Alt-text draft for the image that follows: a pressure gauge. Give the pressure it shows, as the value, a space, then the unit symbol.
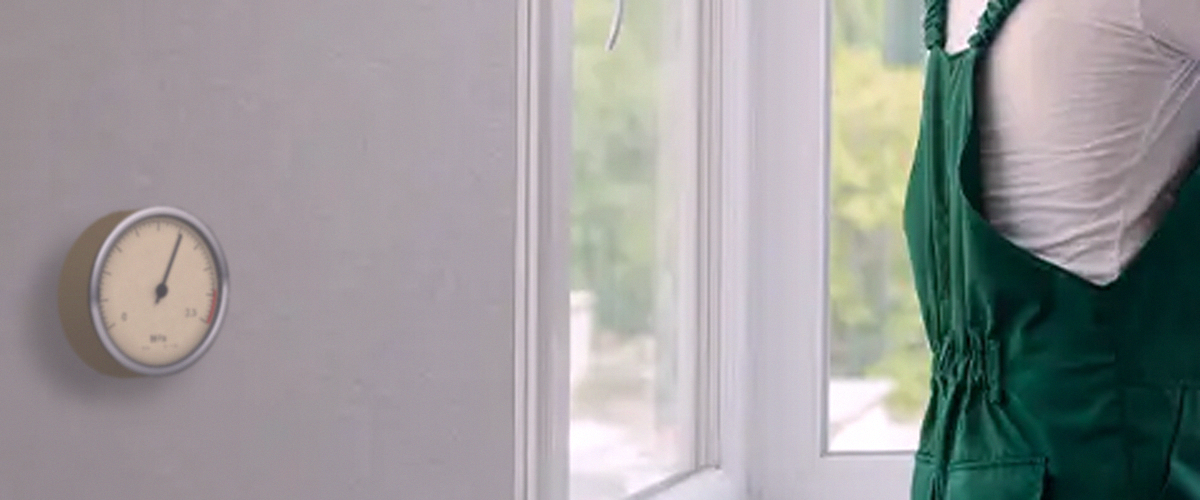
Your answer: 1.5 MPa
